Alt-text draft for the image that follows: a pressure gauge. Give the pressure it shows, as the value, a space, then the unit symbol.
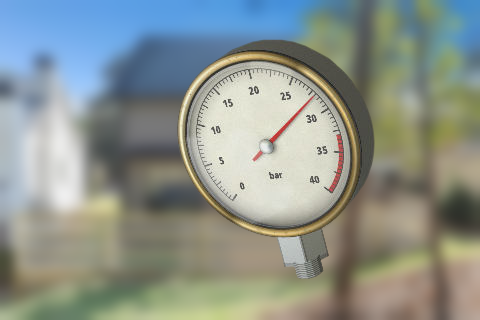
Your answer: 28 bar
